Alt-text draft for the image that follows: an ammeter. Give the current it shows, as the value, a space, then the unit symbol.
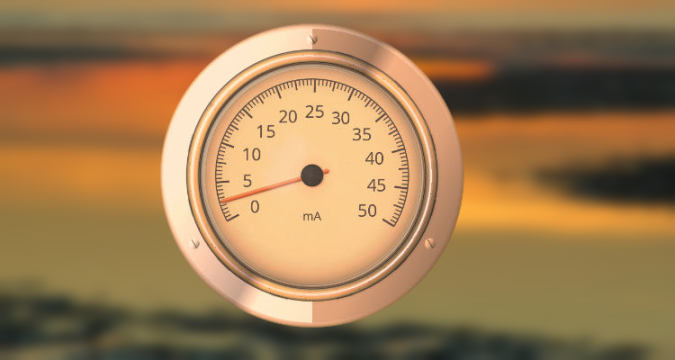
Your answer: 2.5 mA
